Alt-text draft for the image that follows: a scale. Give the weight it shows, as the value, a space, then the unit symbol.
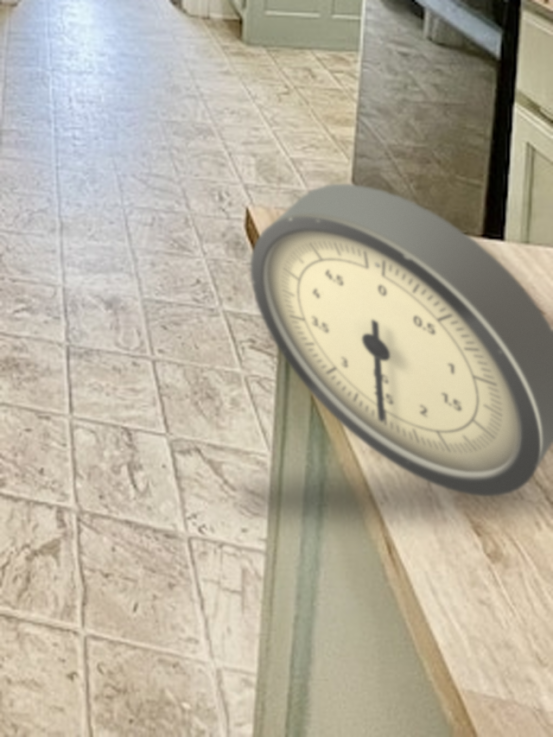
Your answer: 2.5 kg
